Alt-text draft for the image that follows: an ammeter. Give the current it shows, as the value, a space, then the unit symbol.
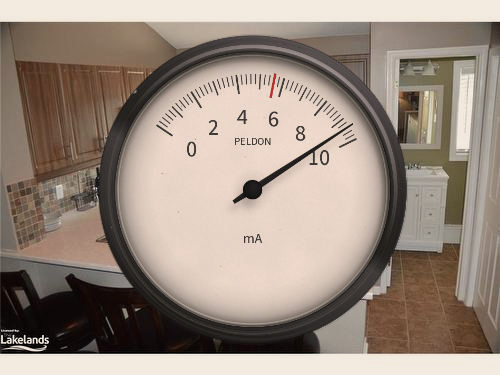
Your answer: 9.4 mA
